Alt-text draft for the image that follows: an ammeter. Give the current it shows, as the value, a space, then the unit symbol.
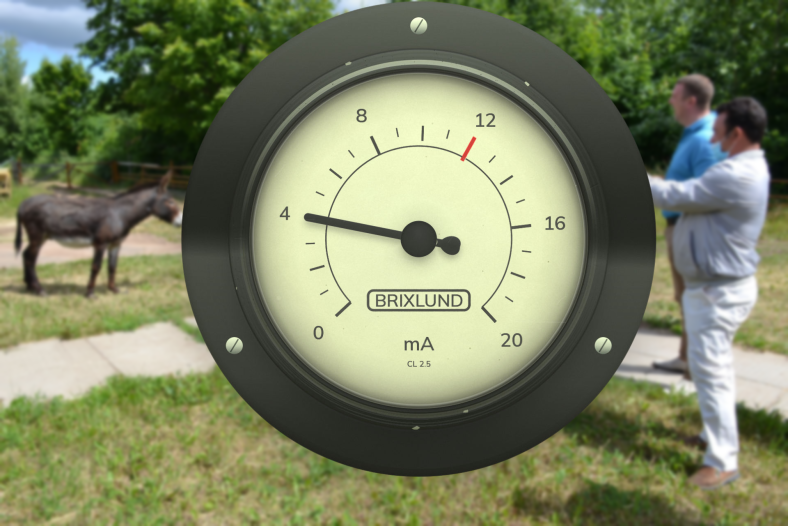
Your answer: 4 mA
